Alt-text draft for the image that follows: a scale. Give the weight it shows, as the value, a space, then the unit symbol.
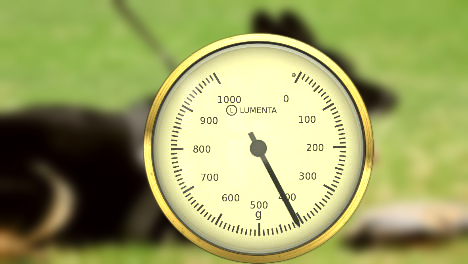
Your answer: 410 g
